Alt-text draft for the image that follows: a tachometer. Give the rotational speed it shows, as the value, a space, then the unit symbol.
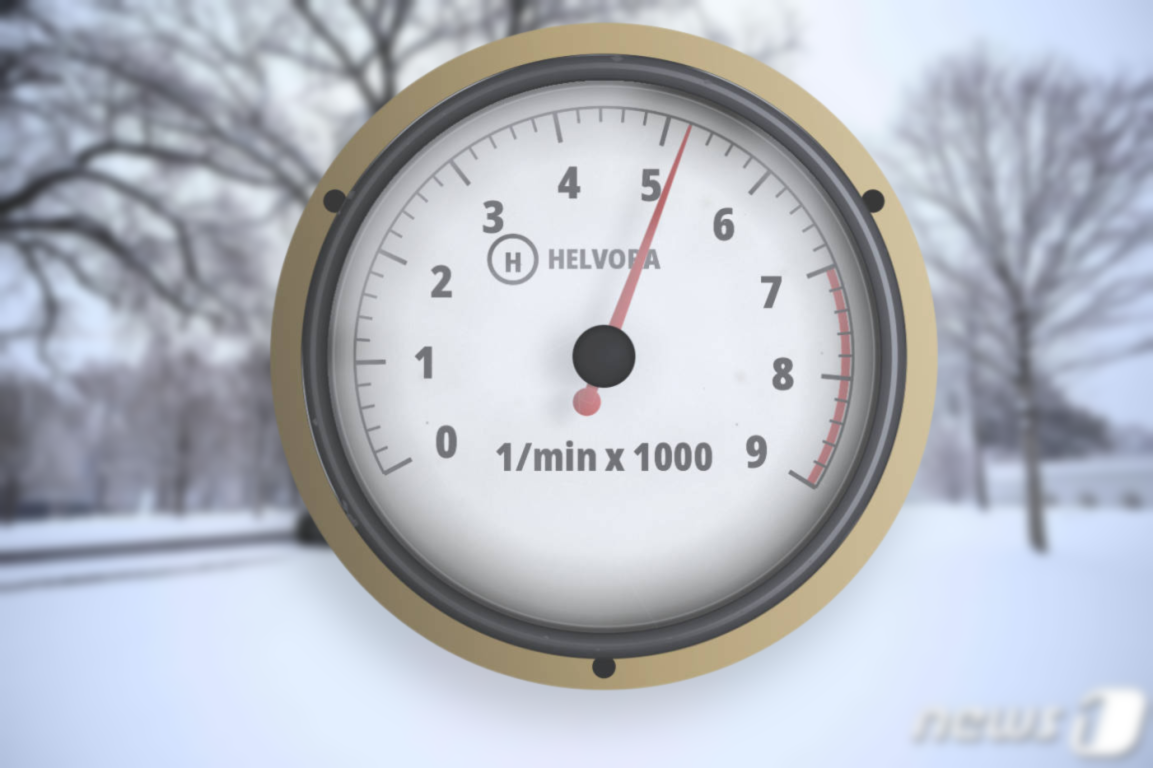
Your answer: 5200 rpm
